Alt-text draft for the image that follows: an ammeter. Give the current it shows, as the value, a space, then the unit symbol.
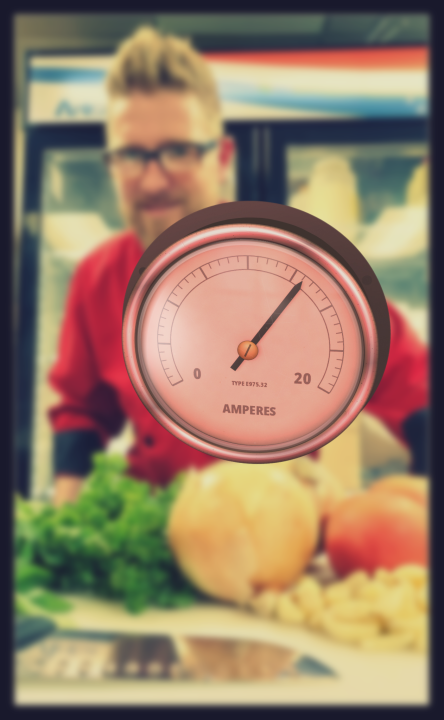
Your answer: 13 A
